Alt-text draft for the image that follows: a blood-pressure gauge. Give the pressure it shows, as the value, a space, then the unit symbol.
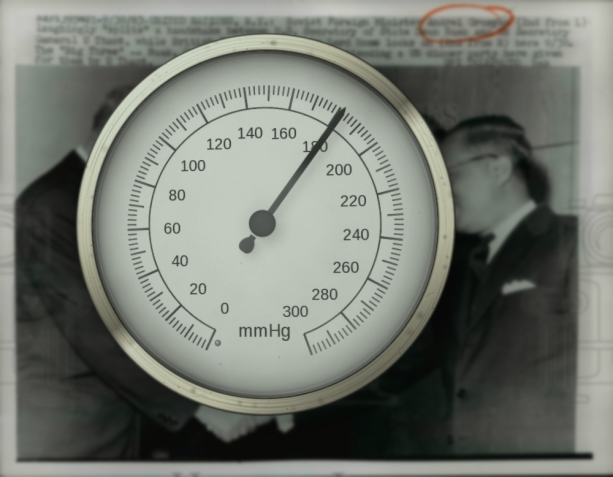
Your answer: 182 mmHg
